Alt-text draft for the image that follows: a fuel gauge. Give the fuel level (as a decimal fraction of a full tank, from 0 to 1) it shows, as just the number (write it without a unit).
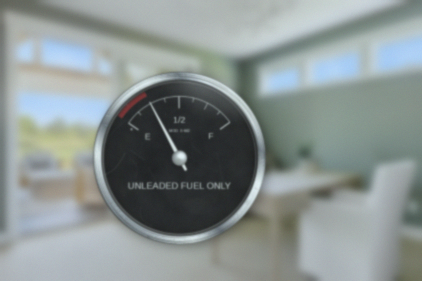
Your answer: 0.25
